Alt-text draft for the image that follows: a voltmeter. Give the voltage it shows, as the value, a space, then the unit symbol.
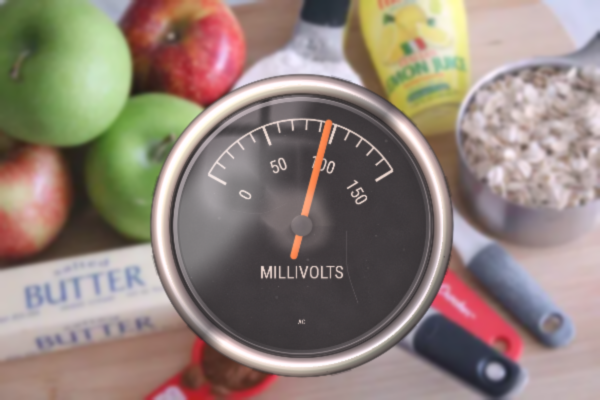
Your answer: 95 mV
